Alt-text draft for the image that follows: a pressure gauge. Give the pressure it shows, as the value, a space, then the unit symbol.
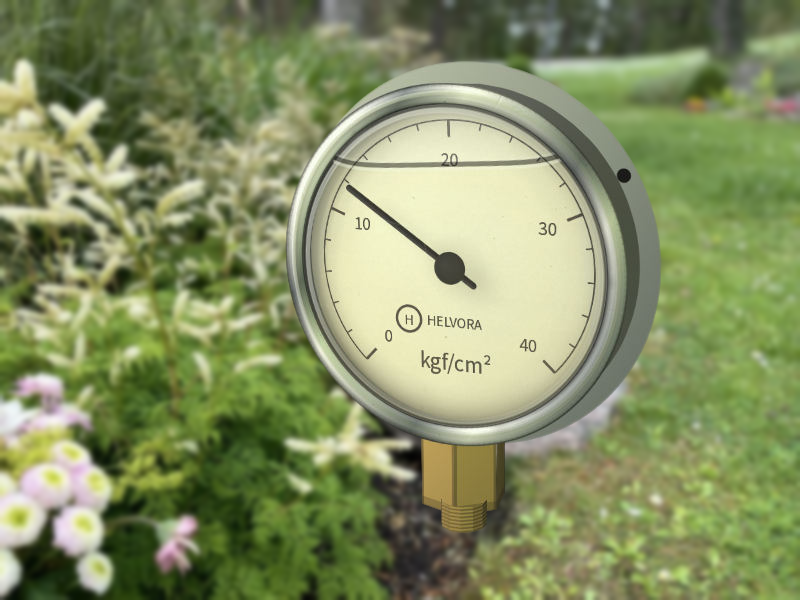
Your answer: 12 kg/cm²
